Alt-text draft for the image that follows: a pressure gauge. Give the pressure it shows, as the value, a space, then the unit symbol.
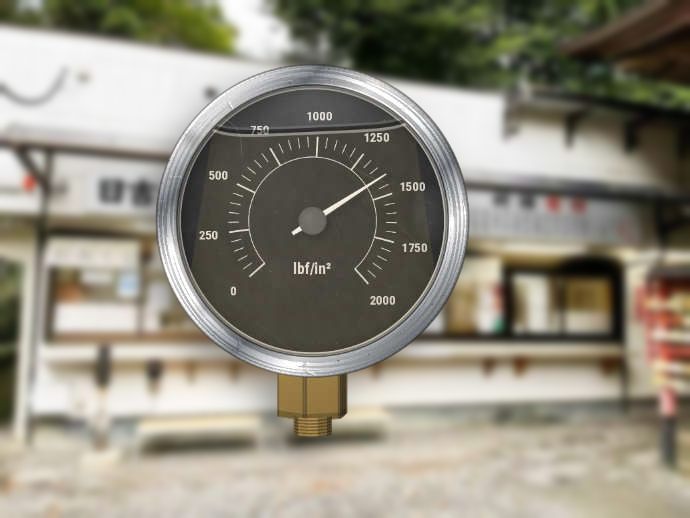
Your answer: 1400 psi
